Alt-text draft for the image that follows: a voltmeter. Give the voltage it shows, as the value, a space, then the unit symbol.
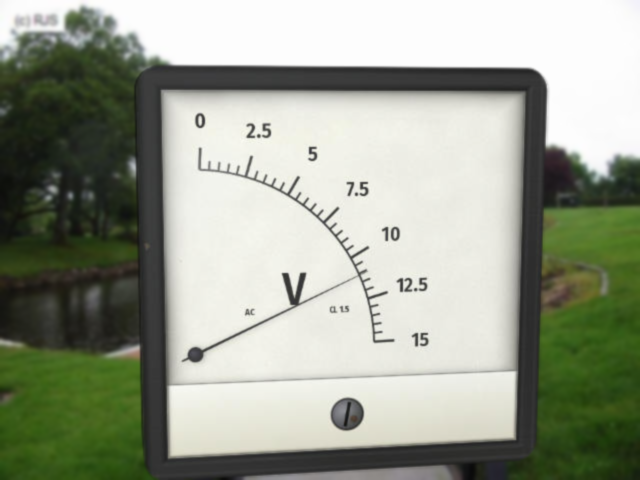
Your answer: 11 V
